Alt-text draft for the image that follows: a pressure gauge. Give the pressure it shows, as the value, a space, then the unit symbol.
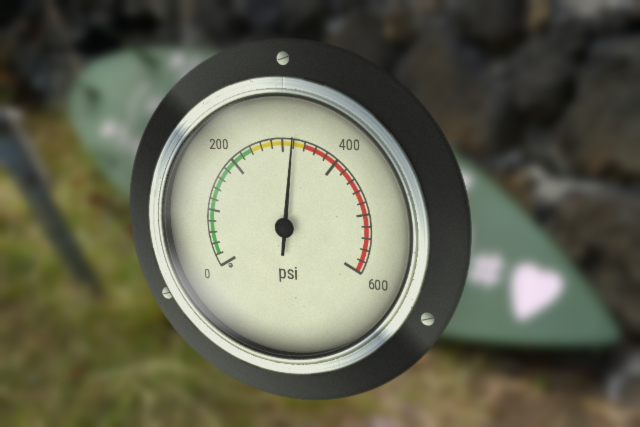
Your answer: 320 psi
